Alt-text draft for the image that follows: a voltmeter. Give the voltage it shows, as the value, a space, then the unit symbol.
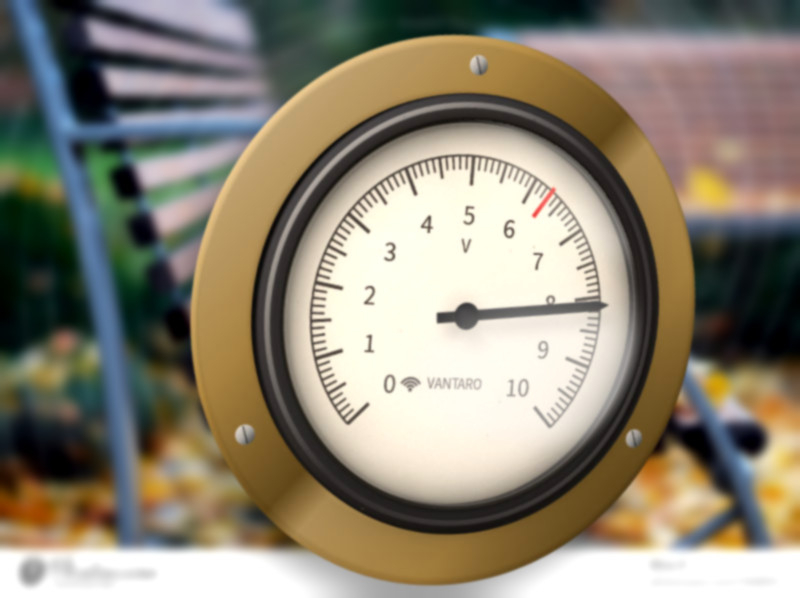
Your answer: 8.1 V
